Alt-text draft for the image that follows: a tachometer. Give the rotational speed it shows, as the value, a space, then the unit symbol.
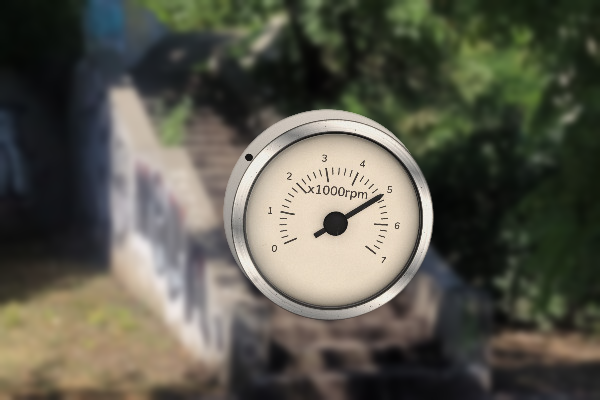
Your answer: 5000 rpm
